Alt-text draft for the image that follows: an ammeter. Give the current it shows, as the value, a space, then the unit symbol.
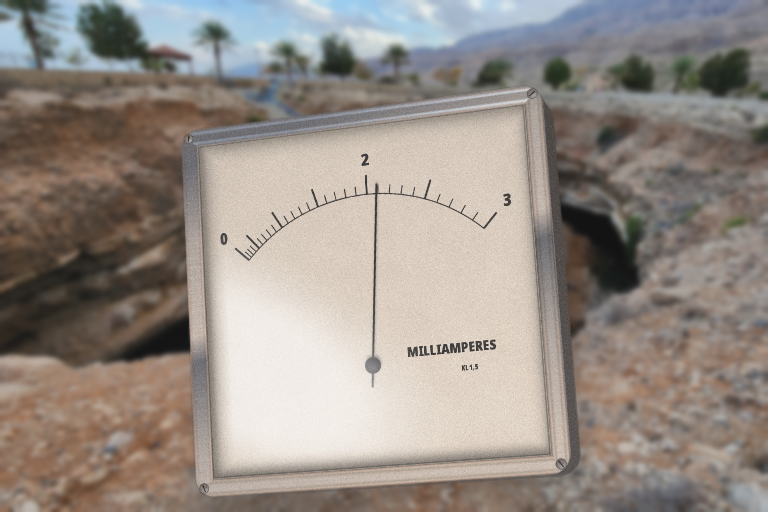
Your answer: 2.1 mA
